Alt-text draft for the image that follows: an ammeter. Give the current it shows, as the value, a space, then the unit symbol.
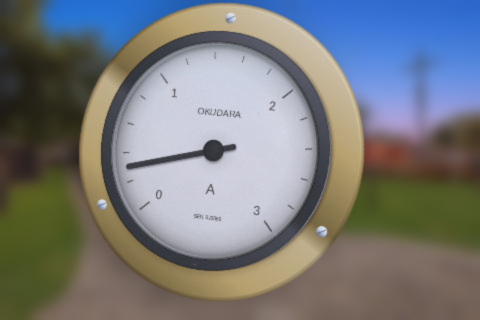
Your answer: 0.3 A
